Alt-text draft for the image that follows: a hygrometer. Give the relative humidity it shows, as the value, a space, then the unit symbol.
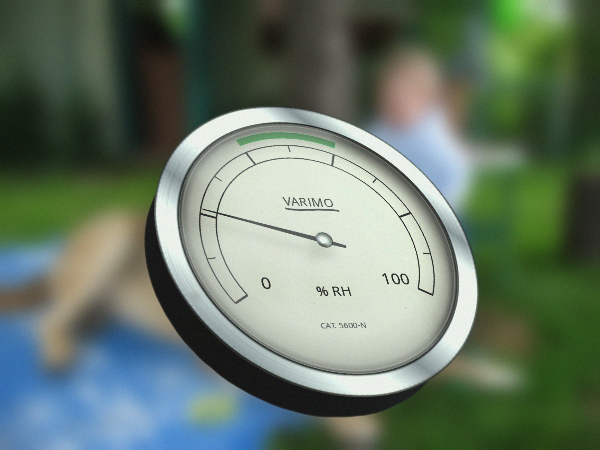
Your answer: 20 %
